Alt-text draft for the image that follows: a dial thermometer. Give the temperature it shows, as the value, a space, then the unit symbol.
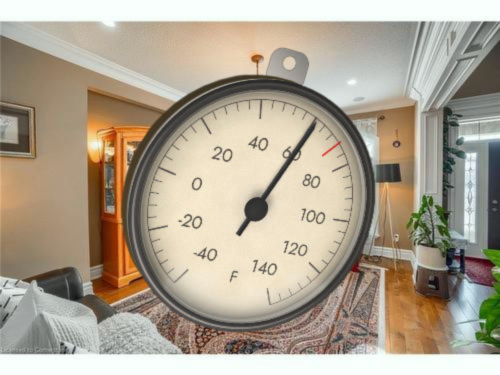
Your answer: 60 °F
